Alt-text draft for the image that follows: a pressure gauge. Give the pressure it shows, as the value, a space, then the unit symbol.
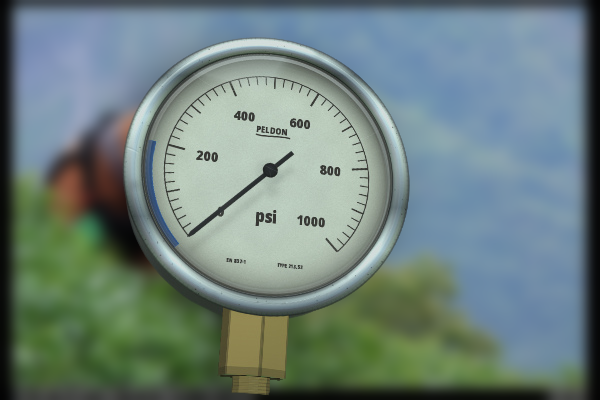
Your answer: 0 psi
